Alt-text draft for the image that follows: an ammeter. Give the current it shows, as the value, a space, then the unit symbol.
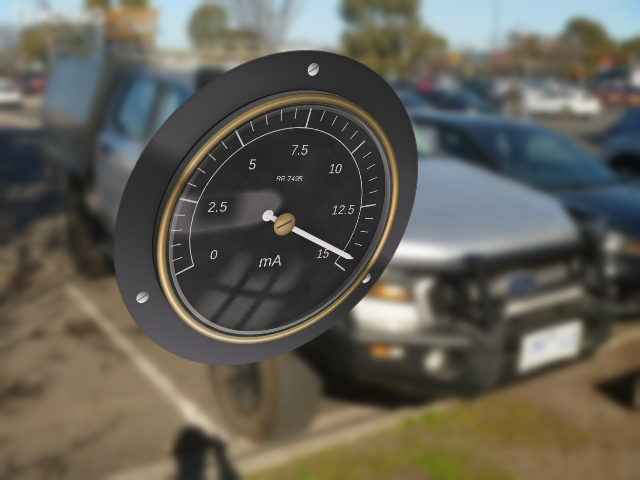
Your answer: 14.5 mA
